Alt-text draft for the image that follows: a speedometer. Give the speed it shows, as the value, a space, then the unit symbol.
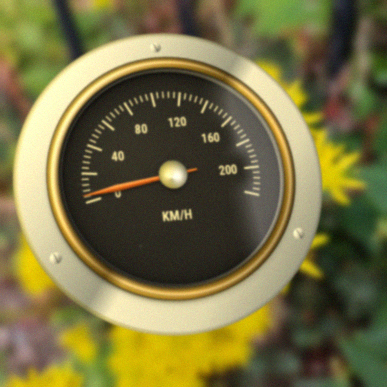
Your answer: 4 km/h
